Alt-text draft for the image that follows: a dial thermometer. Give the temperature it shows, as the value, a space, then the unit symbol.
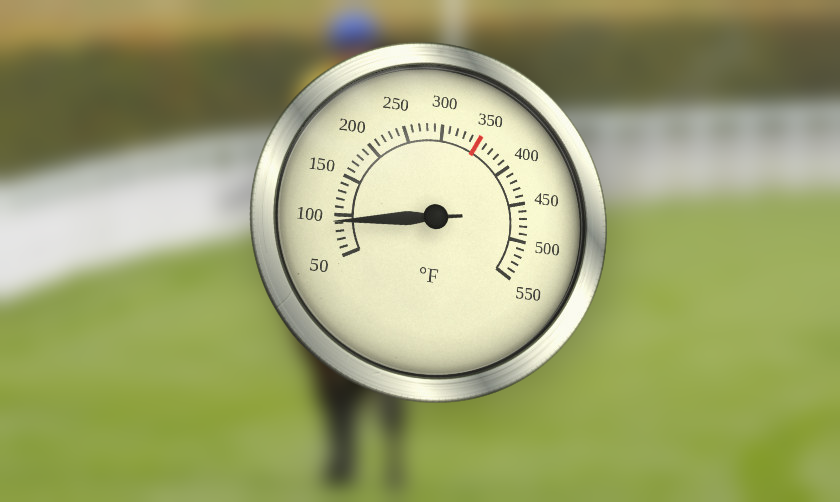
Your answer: 90 °F
